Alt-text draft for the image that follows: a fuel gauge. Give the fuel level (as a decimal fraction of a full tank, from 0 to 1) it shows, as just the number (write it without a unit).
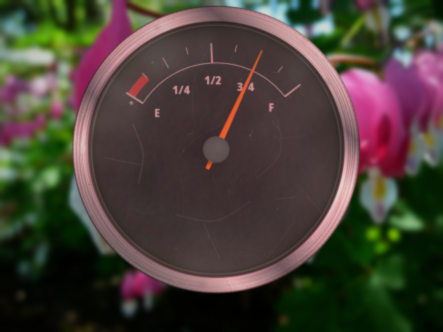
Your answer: 0.75
